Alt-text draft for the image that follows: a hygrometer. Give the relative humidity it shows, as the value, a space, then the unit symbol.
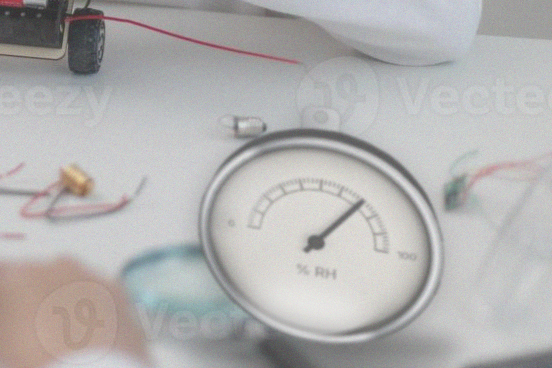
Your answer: 70 %
